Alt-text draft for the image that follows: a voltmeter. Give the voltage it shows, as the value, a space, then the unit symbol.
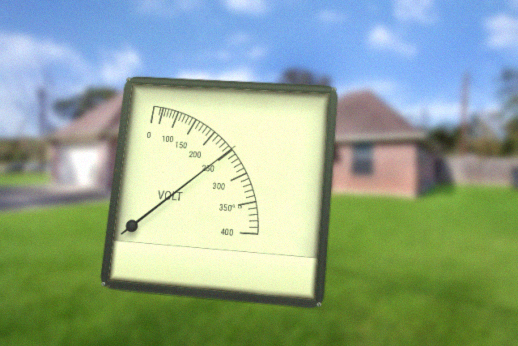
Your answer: 250 V
